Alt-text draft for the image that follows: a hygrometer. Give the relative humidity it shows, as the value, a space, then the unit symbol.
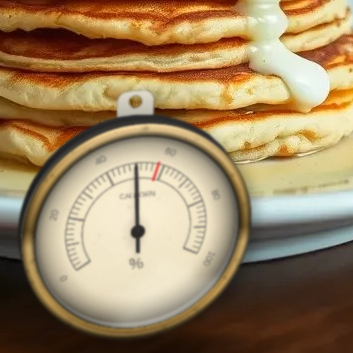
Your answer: 50 %
